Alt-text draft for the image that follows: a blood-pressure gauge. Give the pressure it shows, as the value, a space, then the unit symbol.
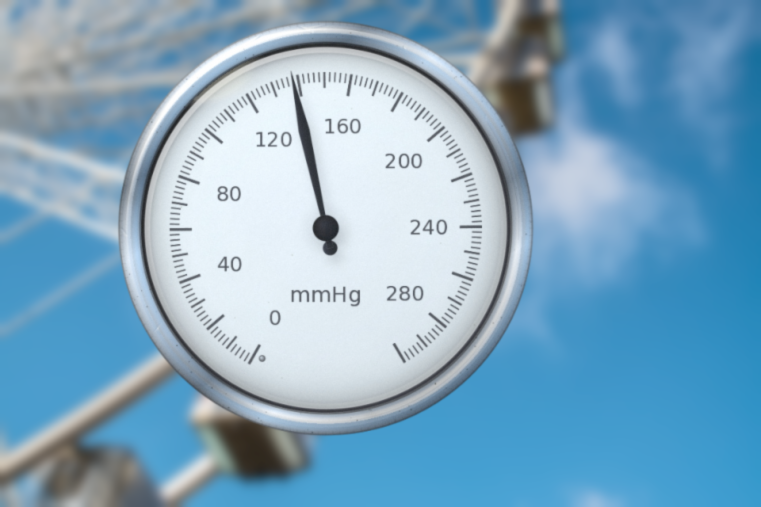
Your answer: 138 mmHg
